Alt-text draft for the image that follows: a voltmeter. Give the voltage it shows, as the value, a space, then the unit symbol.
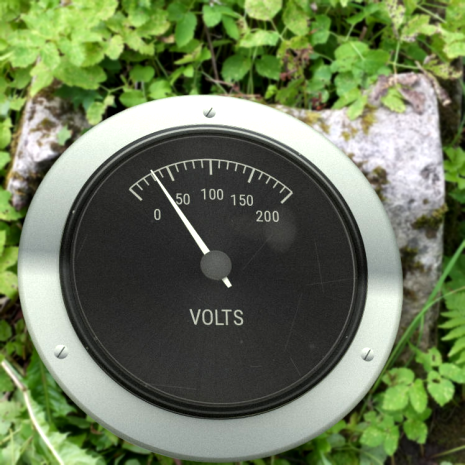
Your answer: 30 V
